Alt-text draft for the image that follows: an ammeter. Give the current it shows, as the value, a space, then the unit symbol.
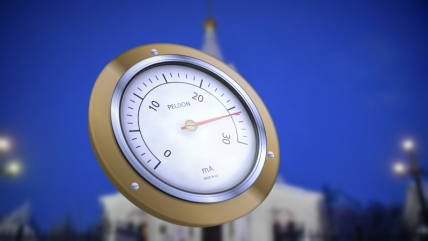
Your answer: 26 mA
